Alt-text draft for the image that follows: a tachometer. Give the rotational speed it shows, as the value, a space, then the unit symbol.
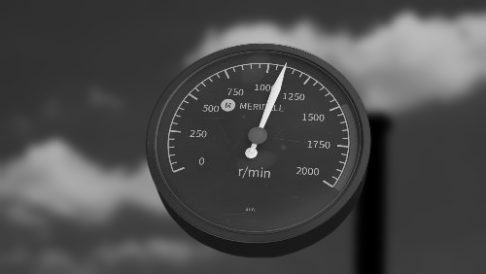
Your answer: 1100 rpm
